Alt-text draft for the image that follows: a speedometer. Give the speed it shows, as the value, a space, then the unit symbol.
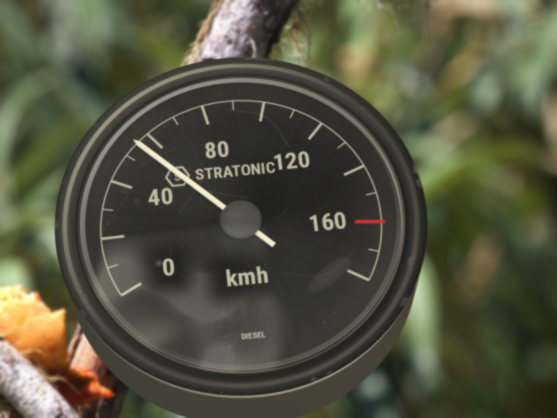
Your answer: 55 km/h
